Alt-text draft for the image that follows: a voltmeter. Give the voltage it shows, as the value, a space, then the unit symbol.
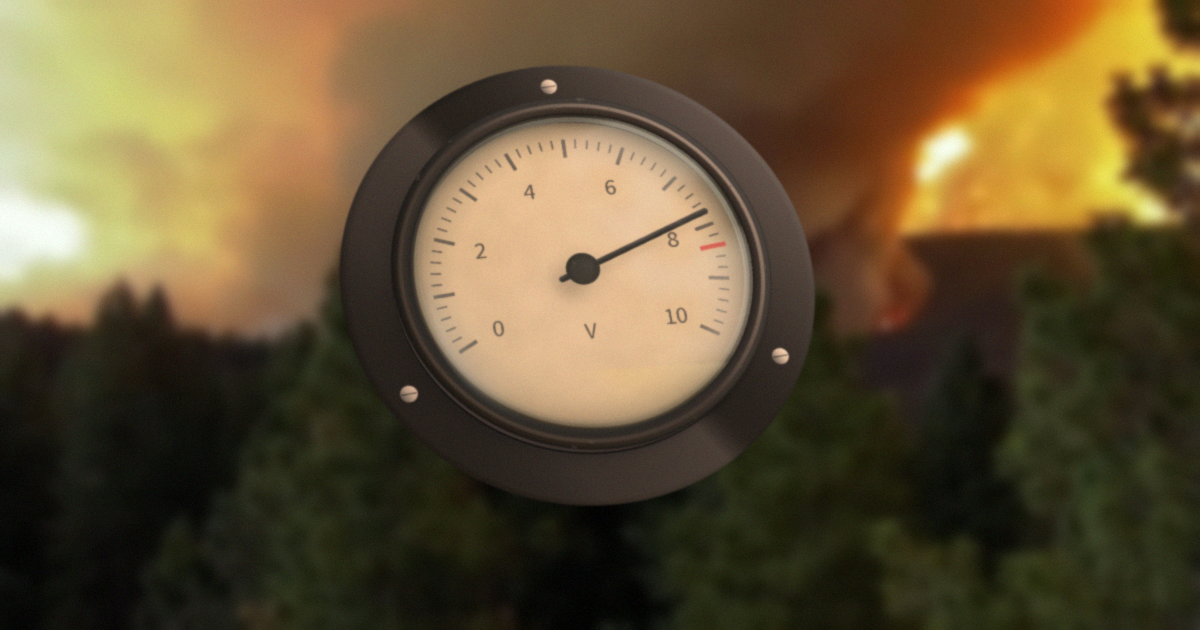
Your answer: 7.8 V
